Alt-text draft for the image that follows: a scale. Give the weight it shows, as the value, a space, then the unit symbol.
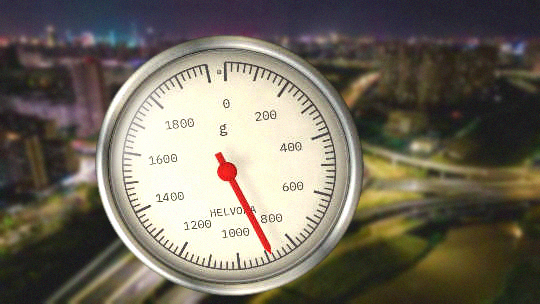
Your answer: 880 g
